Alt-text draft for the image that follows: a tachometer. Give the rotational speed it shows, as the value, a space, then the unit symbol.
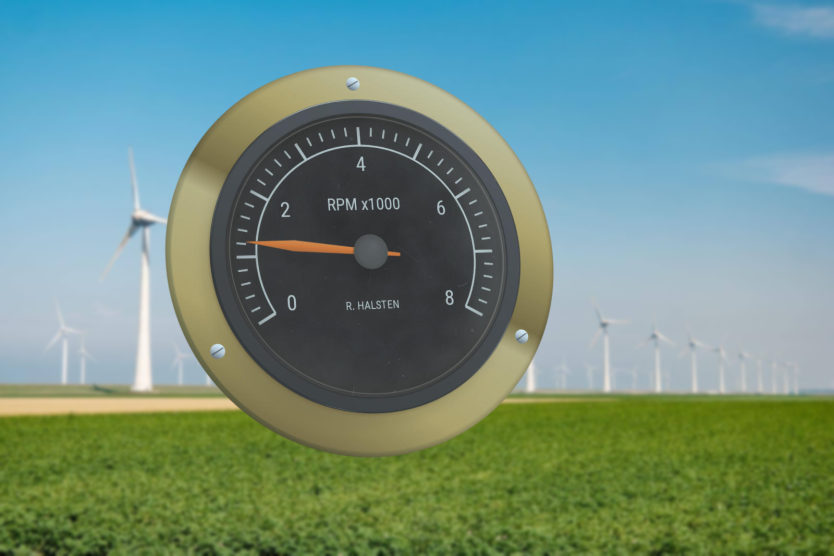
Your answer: 1200 rpm
